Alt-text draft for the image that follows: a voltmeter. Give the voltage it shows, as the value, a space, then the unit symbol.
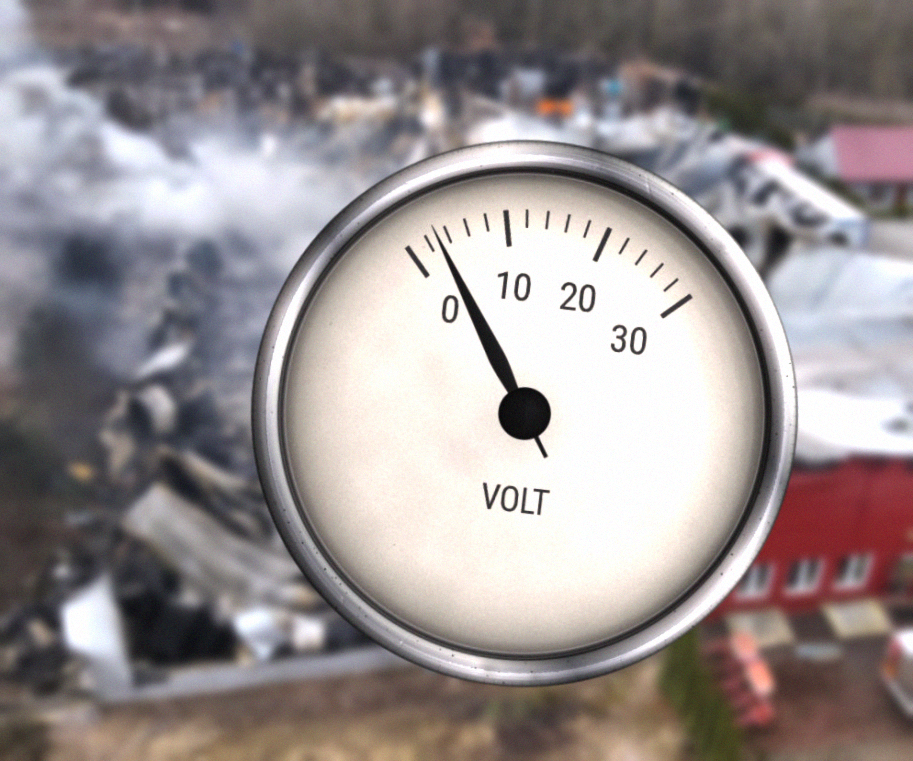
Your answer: 3 V
